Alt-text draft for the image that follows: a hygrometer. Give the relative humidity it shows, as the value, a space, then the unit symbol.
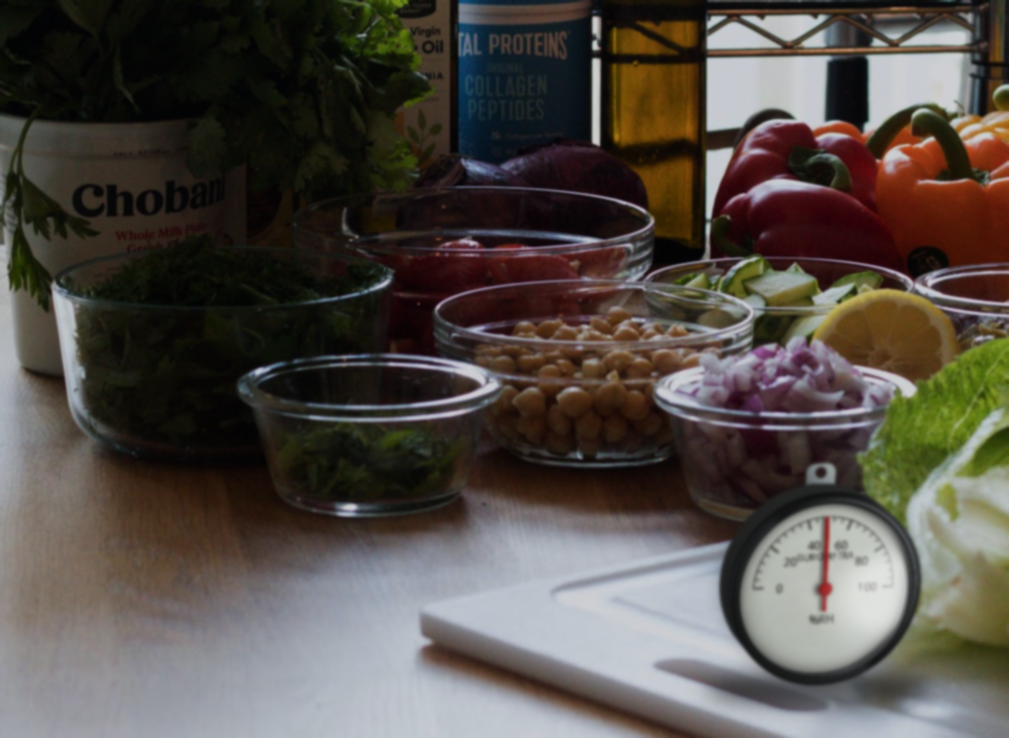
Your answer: 48 %
